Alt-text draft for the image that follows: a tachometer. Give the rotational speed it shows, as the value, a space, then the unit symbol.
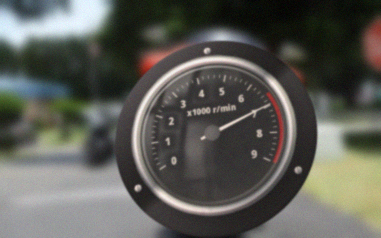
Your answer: 7000 rpm
